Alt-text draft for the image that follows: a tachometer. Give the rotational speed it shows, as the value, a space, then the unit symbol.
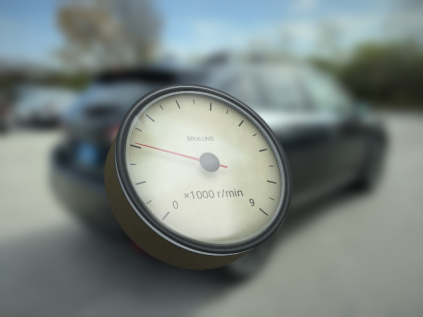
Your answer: 2000 rpm
